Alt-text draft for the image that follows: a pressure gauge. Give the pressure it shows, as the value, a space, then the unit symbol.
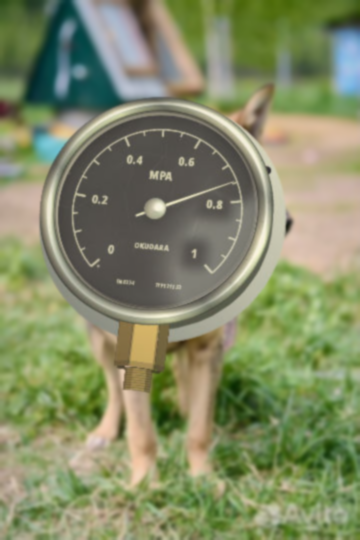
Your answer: 0.75 MPa
